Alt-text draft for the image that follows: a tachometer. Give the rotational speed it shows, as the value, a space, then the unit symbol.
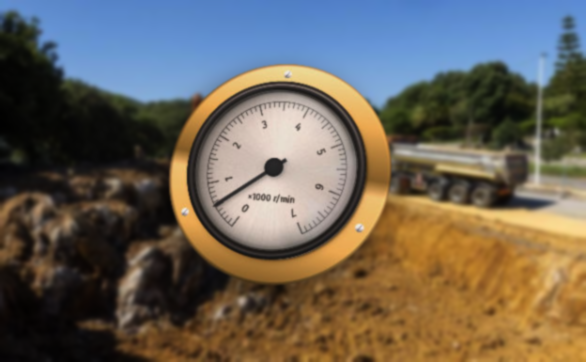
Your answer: 500 rpm
